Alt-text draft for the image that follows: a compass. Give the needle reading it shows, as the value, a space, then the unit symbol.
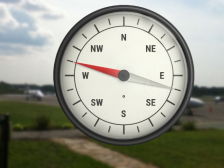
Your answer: 285 °
